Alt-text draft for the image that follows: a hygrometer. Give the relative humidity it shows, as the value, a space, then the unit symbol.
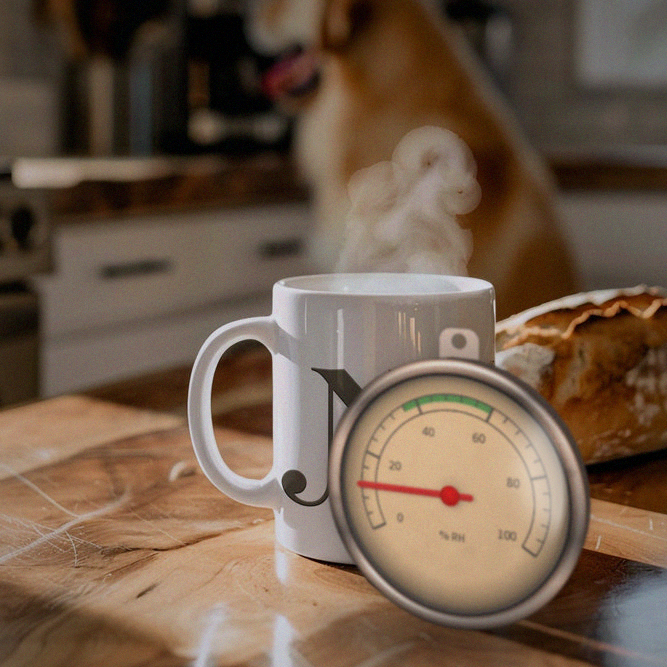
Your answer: 12 %
